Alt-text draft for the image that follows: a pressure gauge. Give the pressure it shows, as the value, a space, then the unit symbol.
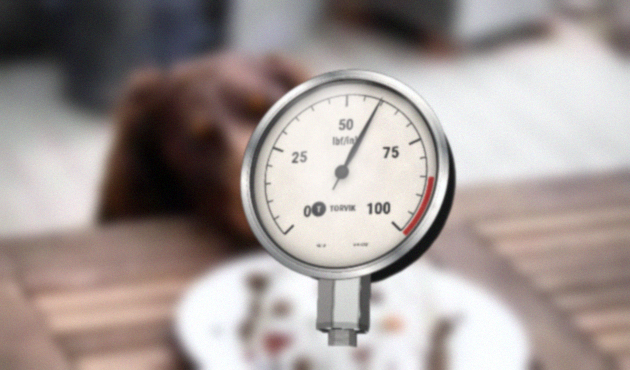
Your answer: 60 psi
